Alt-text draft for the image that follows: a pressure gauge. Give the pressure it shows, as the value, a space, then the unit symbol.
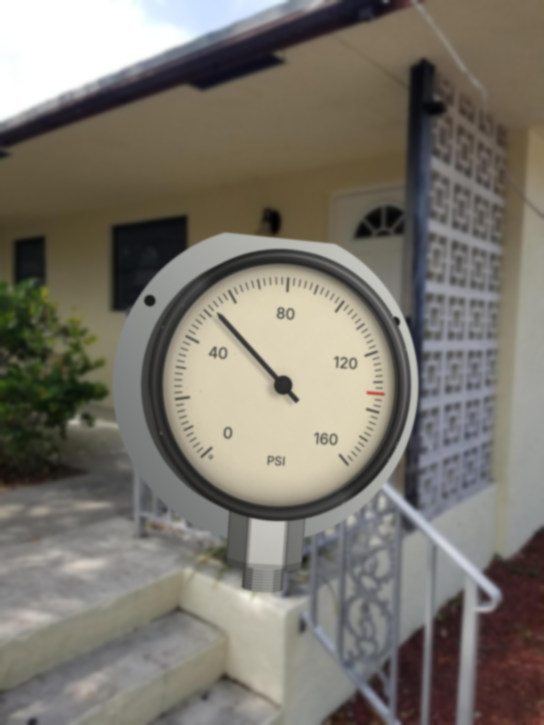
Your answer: 52 psi
